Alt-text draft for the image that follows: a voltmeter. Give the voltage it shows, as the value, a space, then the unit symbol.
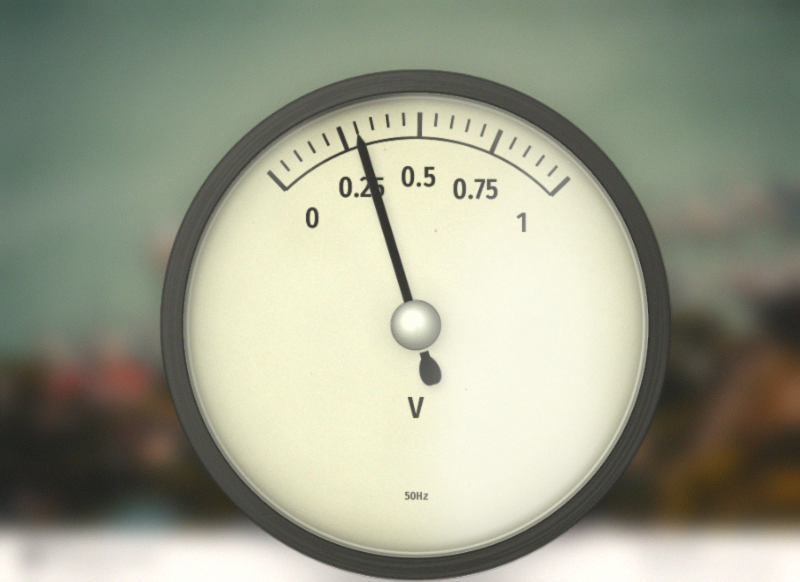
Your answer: 0.3 V
